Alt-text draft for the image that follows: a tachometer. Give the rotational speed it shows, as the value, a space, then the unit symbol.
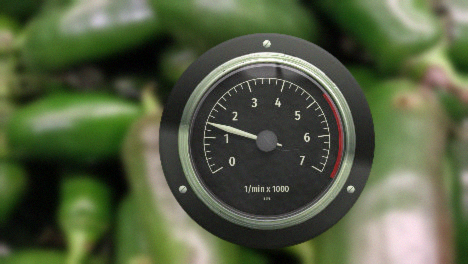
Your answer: 1400 rpm
